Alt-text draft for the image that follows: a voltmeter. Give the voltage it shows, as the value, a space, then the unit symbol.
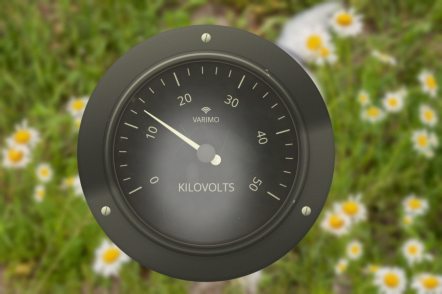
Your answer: 13 kV
